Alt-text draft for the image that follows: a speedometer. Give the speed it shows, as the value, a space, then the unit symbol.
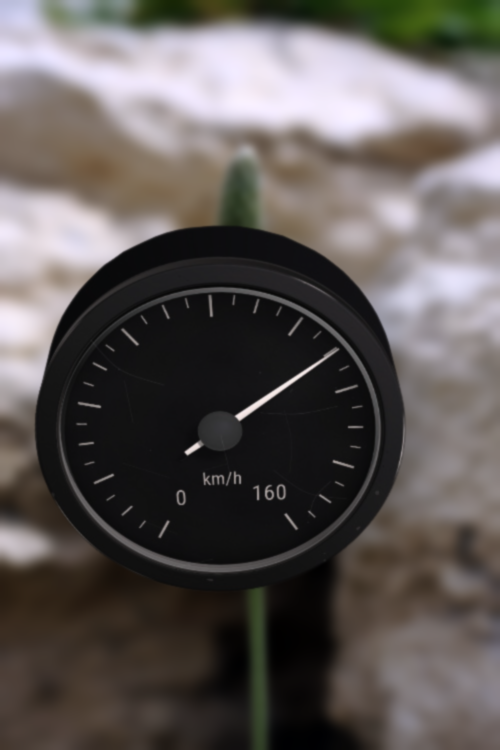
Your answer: 110 km/h
